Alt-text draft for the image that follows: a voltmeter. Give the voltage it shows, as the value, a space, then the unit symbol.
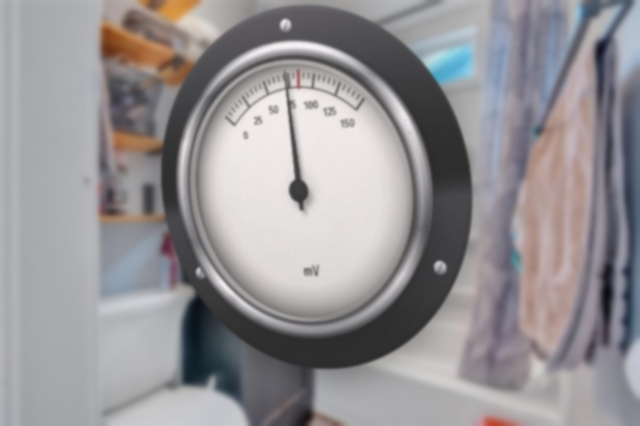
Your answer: 75 mV
